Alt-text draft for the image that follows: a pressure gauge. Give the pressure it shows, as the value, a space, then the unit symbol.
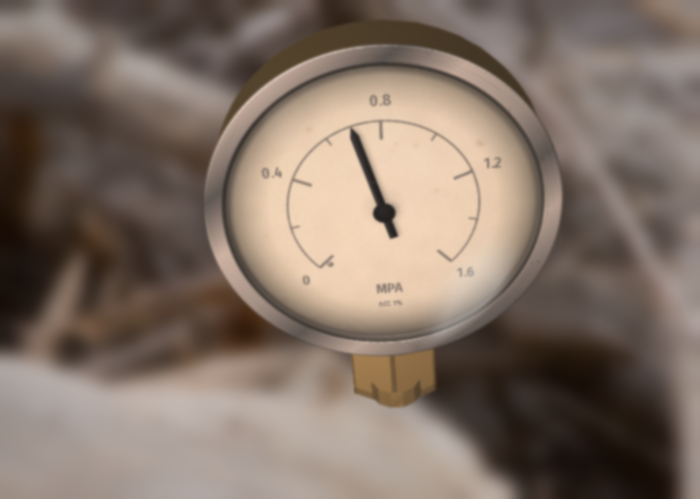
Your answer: 0.7 MPa
